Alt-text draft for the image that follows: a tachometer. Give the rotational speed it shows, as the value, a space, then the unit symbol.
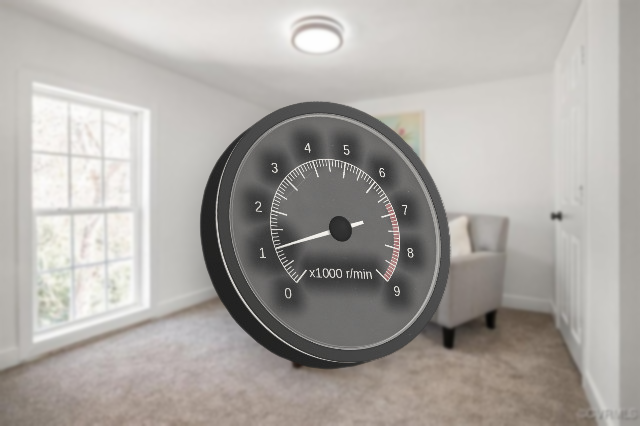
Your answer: 1000 rpm
